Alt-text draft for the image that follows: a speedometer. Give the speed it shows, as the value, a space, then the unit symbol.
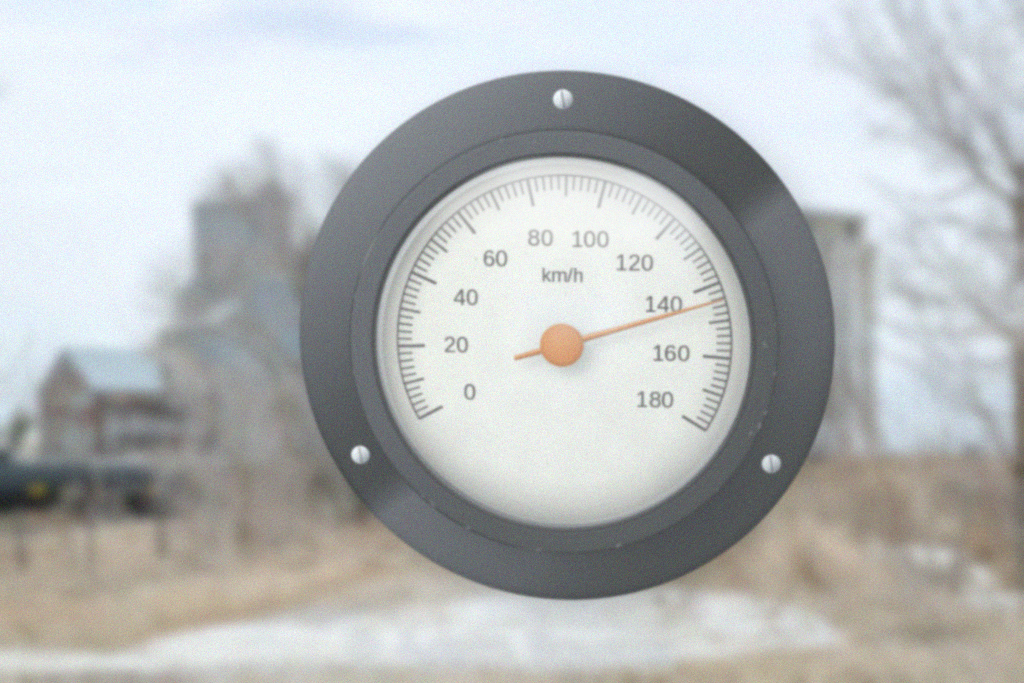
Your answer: 144 km/h
